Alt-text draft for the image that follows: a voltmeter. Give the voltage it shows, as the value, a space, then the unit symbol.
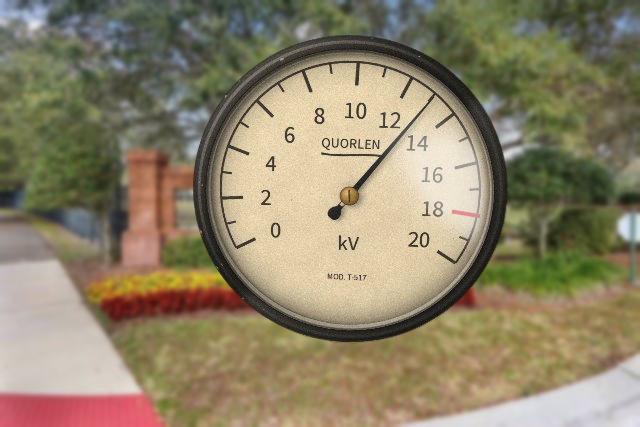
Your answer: 13 kV
